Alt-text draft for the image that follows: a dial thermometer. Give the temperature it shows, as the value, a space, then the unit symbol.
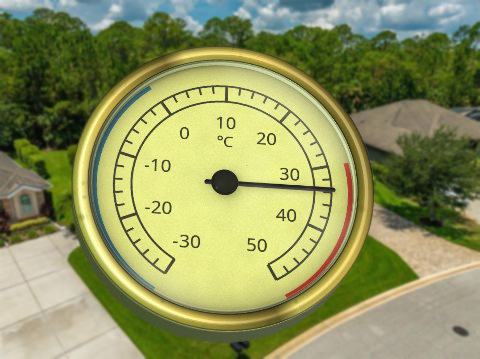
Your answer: 34 °C
